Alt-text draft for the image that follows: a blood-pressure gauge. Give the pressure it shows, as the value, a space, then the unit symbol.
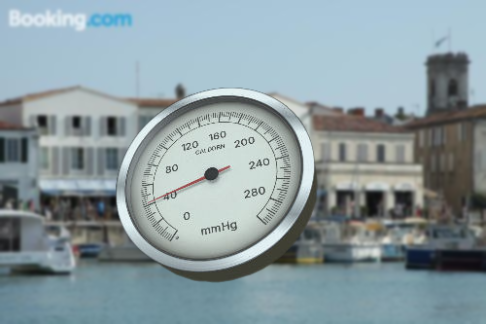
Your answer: 40 mmHg
